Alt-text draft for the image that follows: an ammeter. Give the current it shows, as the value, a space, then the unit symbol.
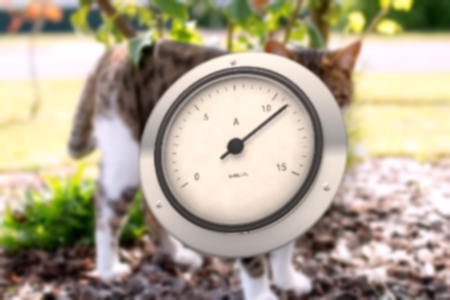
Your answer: 11 A
